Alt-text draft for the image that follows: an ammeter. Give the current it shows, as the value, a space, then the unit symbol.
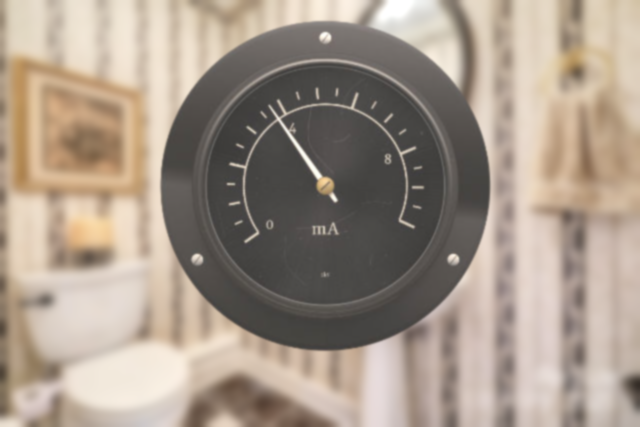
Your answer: 3.75 mA
